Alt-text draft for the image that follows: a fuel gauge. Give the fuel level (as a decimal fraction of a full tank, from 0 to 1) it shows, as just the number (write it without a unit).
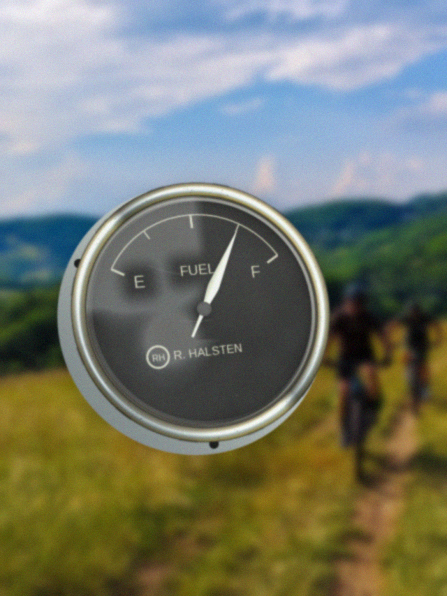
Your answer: 0.75
